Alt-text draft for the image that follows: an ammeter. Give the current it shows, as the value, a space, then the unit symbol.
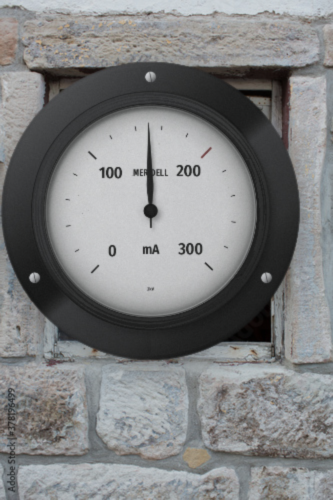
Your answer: 150 mA
